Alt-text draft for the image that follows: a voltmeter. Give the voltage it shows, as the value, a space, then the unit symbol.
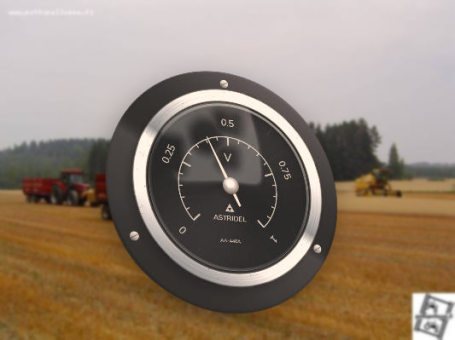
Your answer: 0.4 V
